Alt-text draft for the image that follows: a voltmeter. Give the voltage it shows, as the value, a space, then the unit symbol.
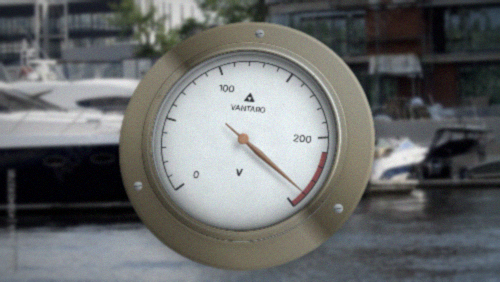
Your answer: 240 V
